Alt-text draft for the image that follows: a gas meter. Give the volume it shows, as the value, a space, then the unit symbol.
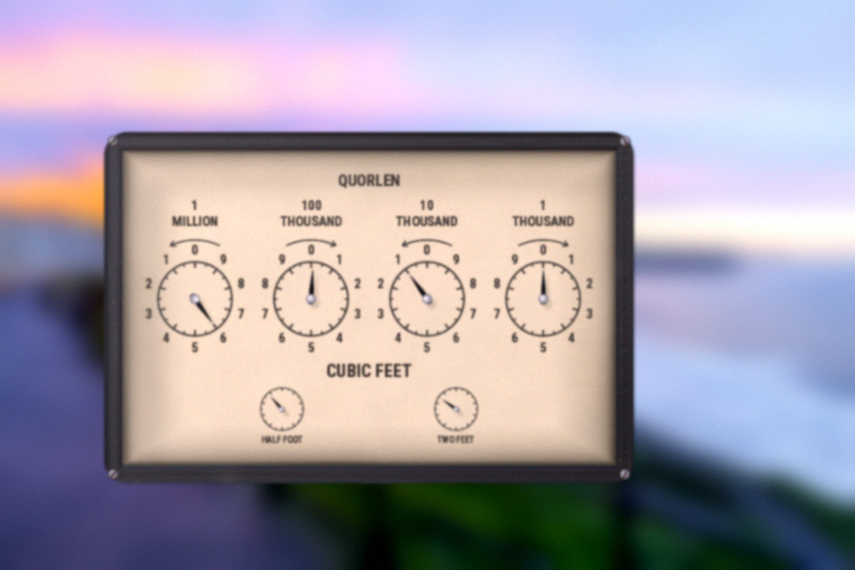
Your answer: 601000 ft³
